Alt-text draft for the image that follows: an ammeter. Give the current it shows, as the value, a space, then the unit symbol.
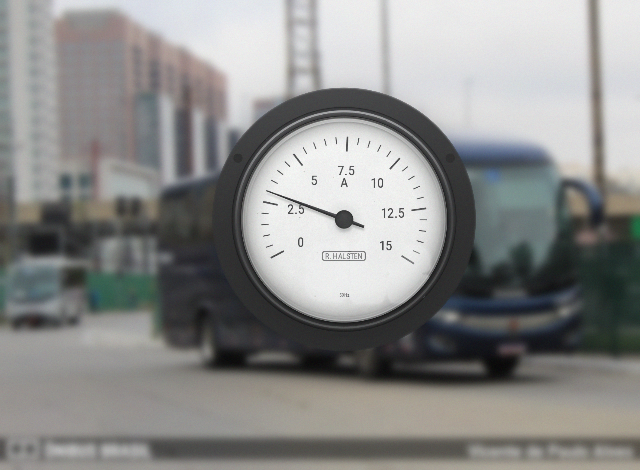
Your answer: 3 A
